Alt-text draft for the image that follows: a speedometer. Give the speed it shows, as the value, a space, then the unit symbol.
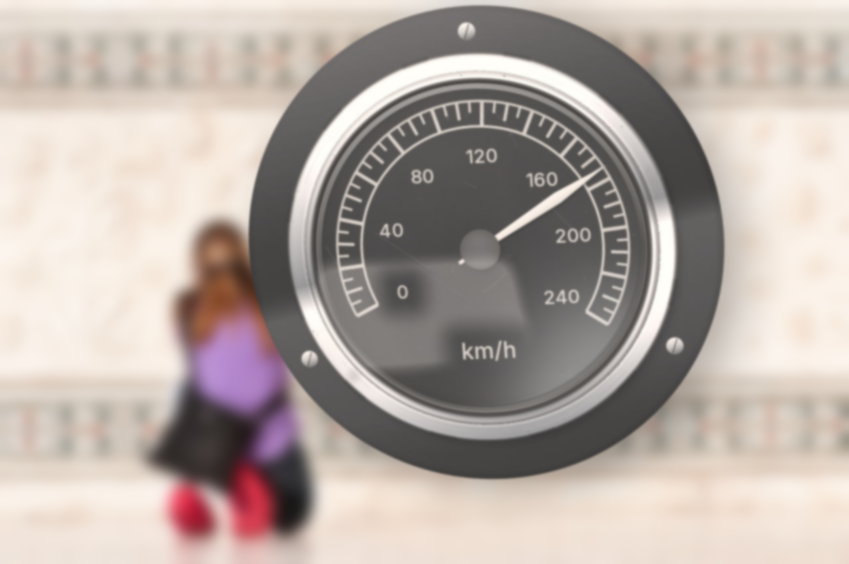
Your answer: 175 km/h
